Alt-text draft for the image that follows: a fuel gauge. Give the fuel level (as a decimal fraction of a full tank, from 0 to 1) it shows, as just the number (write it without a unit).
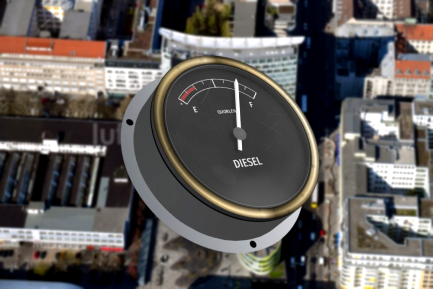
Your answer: 0.75
